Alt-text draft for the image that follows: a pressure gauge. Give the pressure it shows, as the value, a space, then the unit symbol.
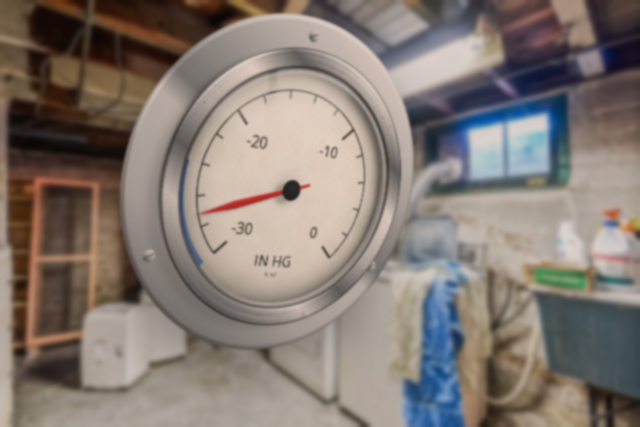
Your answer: -27 inHg
